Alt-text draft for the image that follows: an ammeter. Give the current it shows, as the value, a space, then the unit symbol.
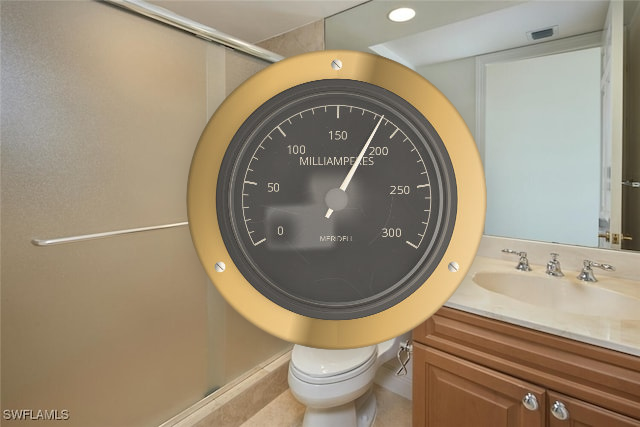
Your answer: 185 mA
